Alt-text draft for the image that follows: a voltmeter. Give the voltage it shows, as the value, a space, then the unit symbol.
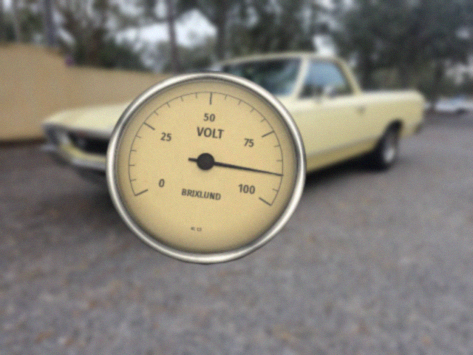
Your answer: 90 V
